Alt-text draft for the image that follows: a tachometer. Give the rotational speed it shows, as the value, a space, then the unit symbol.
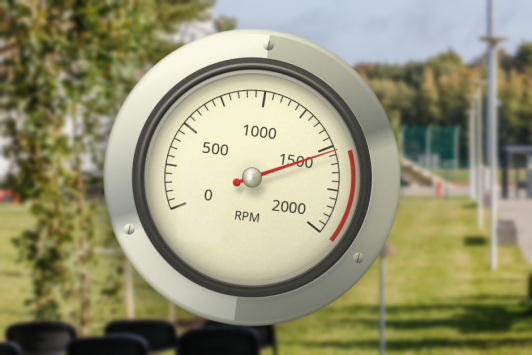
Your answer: 1525 rpm
